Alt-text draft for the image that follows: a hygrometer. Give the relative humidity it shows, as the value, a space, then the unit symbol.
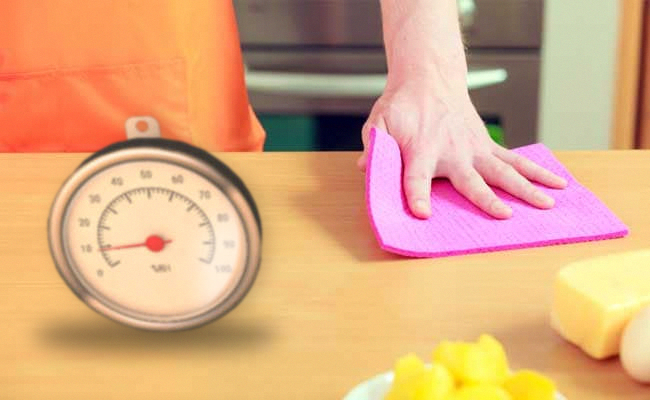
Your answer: 10 %
